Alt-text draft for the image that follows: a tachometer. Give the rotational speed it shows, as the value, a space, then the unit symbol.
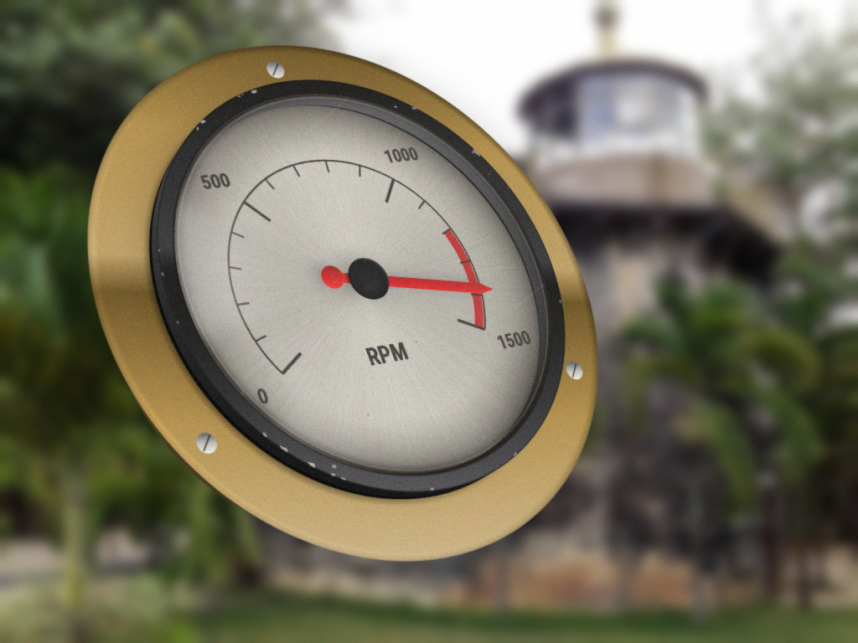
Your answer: 1400 rpm
